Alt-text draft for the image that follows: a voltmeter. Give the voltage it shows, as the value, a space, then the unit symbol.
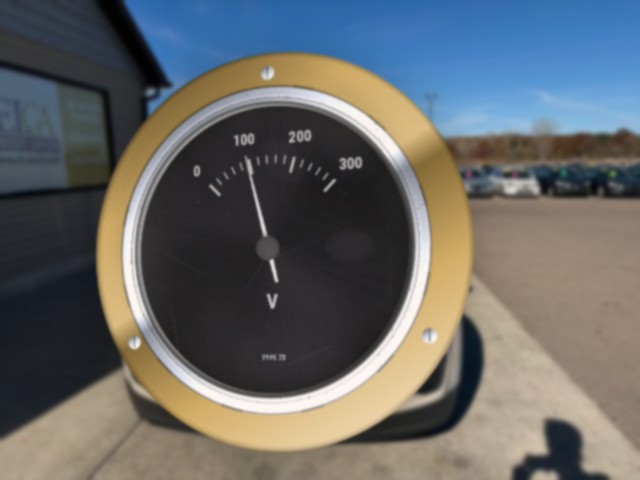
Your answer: 100 V
